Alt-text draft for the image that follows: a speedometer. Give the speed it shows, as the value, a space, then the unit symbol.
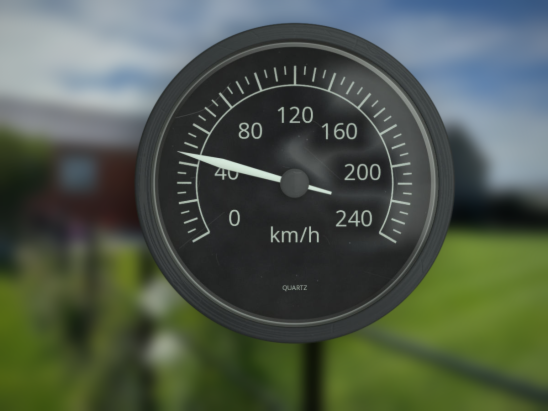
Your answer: 45 km/h
